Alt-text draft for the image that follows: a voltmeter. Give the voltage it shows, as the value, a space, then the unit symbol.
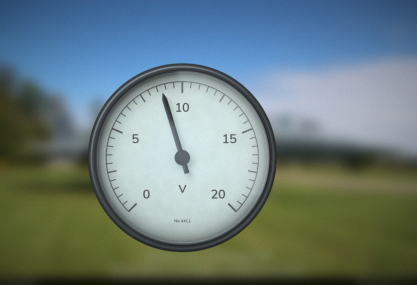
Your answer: 8.75 V
